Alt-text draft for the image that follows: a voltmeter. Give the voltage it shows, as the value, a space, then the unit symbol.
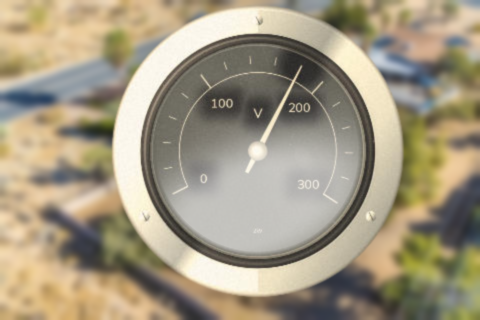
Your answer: 180 V
